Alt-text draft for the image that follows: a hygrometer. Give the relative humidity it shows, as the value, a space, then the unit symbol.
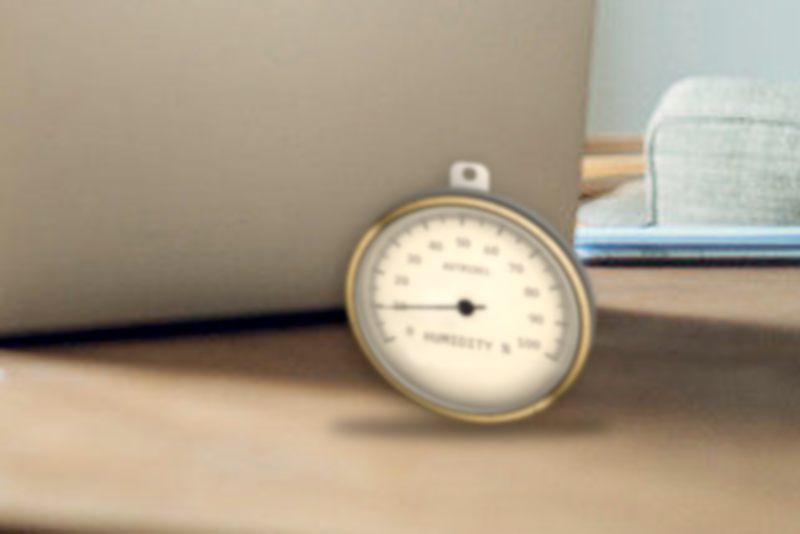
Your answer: 10 %
